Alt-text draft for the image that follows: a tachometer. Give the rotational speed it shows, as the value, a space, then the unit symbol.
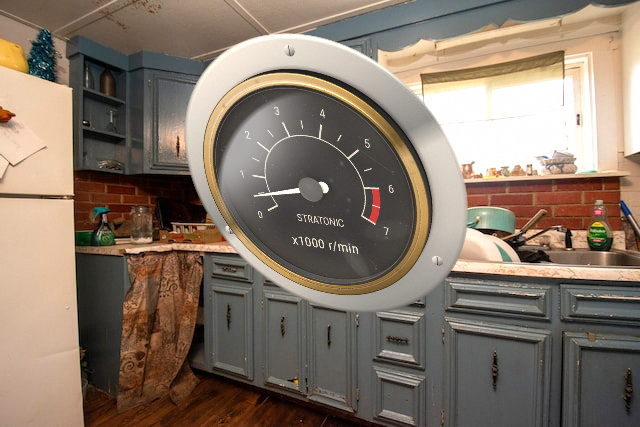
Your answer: 500 rpm
